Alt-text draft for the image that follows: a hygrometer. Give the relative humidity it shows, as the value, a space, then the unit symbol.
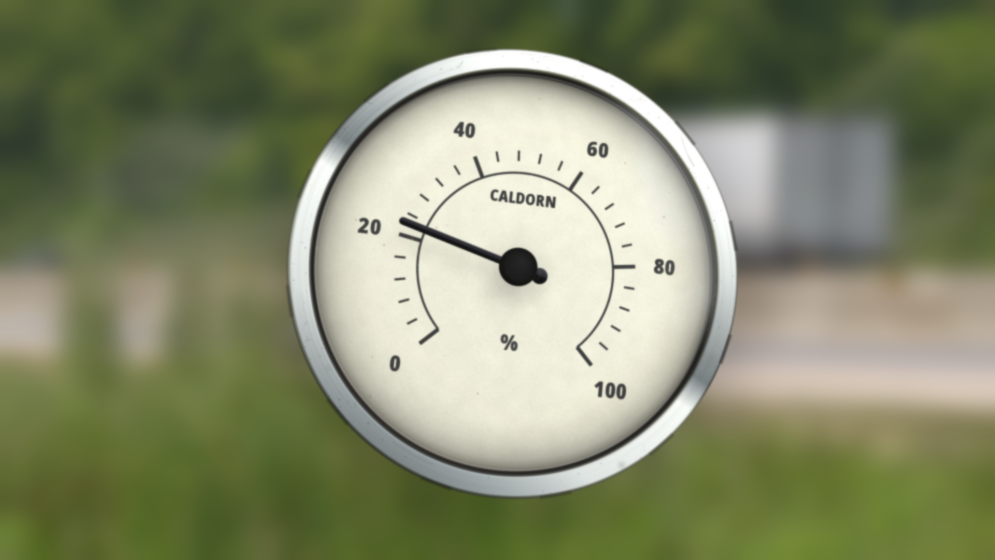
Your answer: 22 %
